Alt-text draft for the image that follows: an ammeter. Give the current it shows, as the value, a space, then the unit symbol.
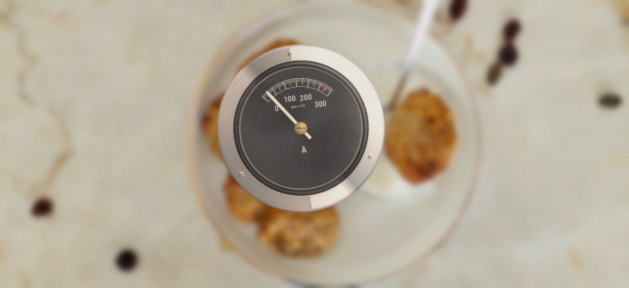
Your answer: 25 A
